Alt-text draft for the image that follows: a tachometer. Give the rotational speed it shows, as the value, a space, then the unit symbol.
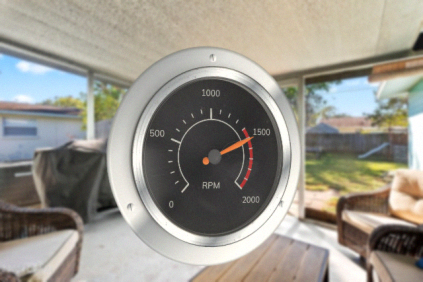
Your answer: 1500 rpm
